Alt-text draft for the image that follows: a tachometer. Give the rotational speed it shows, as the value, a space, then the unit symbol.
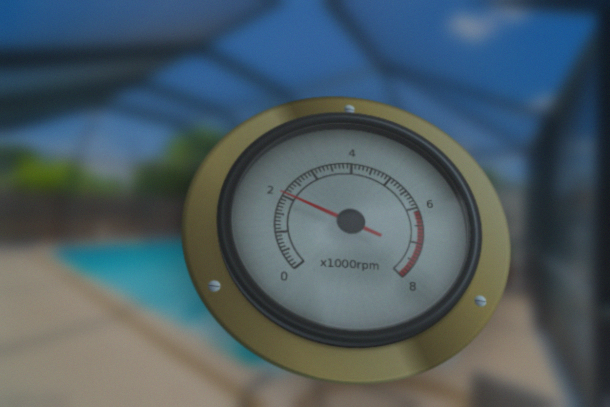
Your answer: 2000 rpm
